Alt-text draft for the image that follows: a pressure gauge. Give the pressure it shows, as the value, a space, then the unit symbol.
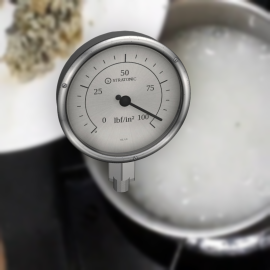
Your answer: 95 psi
